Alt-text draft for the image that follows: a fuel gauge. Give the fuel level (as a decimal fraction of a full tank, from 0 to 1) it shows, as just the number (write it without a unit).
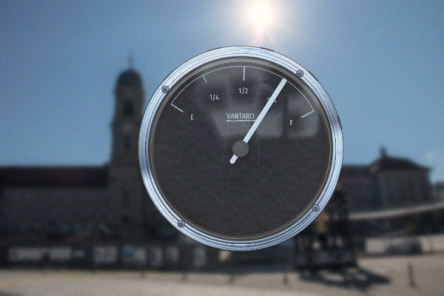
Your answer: 0.75
